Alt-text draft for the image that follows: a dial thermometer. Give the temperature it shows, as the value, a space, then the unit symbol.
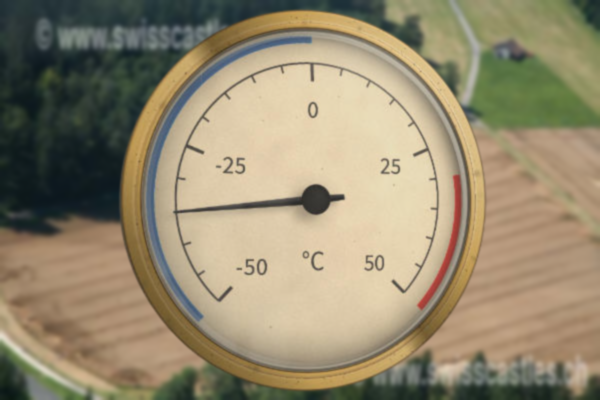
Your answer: -35 °C
